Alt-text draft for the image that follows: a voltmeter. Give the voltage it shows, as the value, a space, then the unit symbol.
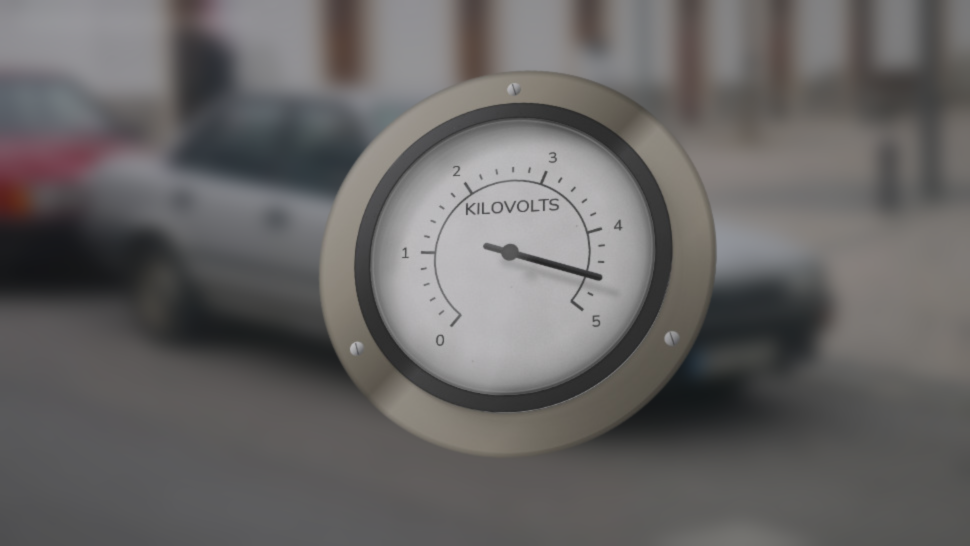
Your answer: 4.6 kV
